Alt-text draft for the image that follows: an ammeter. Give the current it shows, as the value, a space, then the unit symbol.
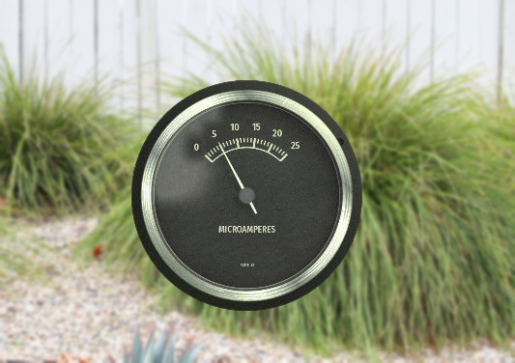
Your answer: 5 µA
